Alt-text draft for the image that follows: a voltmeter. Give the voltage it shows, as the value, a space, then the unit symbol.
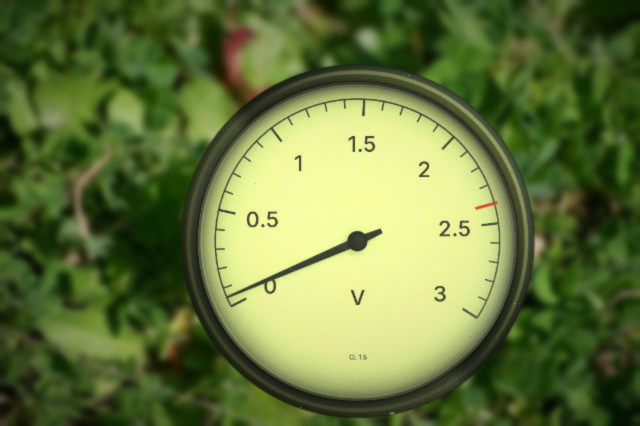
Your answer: 0.05 V
